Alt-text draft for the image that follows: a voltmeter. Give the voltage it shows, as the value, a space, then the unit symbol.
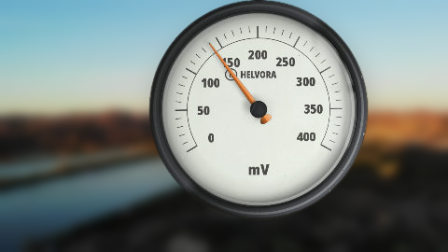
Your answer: 140 mV
